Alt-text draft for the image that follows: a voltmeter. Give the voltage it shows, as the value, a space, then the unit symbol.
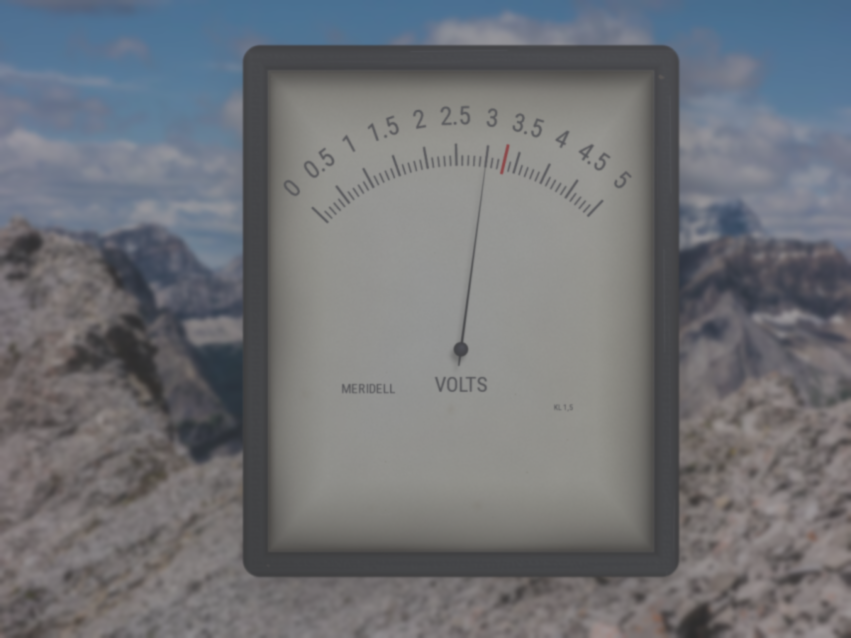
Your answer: 3 V
